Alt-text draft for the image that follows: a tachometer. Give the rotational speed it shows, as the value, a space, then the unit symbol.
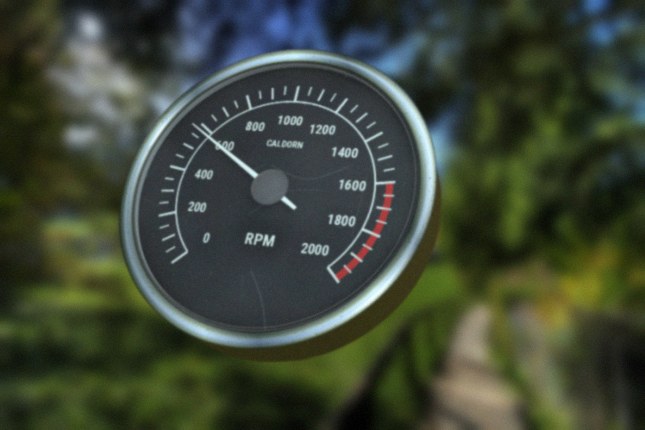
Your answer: 575 rpm
